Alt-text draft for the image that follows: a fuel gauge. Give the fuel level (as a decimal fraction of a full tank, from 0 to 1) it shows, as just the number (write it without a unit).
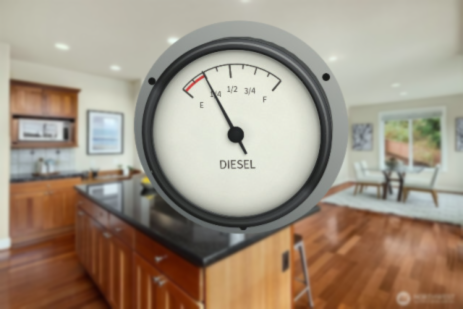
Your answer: 0.25
